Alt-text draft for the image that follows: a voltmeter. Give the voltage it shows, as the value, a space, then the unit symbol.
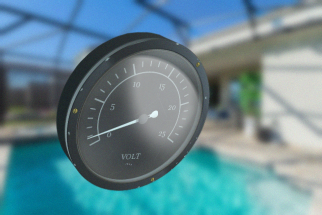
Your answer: 1 V
